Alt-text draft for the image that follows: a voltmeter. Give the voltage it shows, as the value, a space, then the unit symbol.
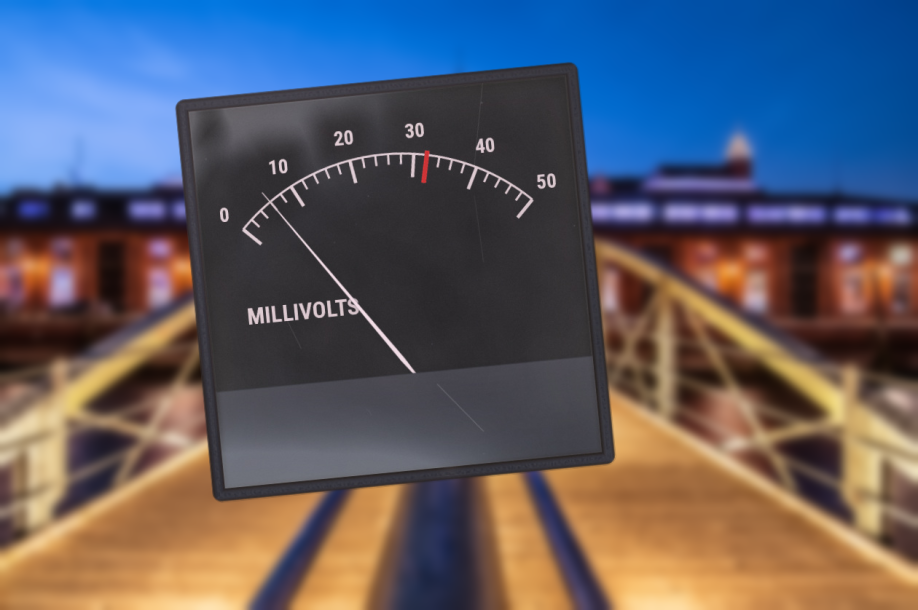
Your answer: 6 mV
